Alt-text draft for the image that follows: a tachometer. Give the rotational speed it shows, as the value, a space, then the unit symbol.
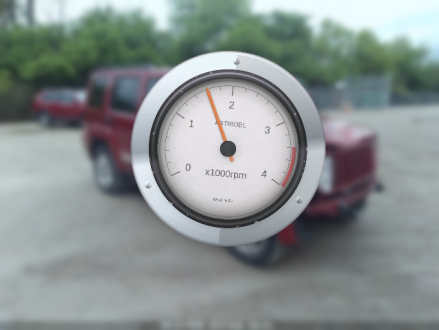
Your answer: 1600 rpm
